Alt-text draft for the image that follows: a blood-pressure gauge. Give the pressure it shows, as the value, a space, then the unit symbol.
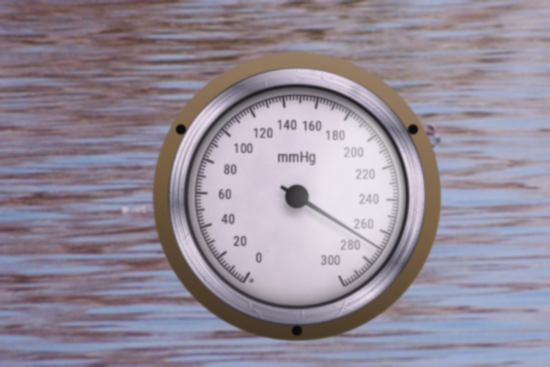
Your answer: 270 mmHg
